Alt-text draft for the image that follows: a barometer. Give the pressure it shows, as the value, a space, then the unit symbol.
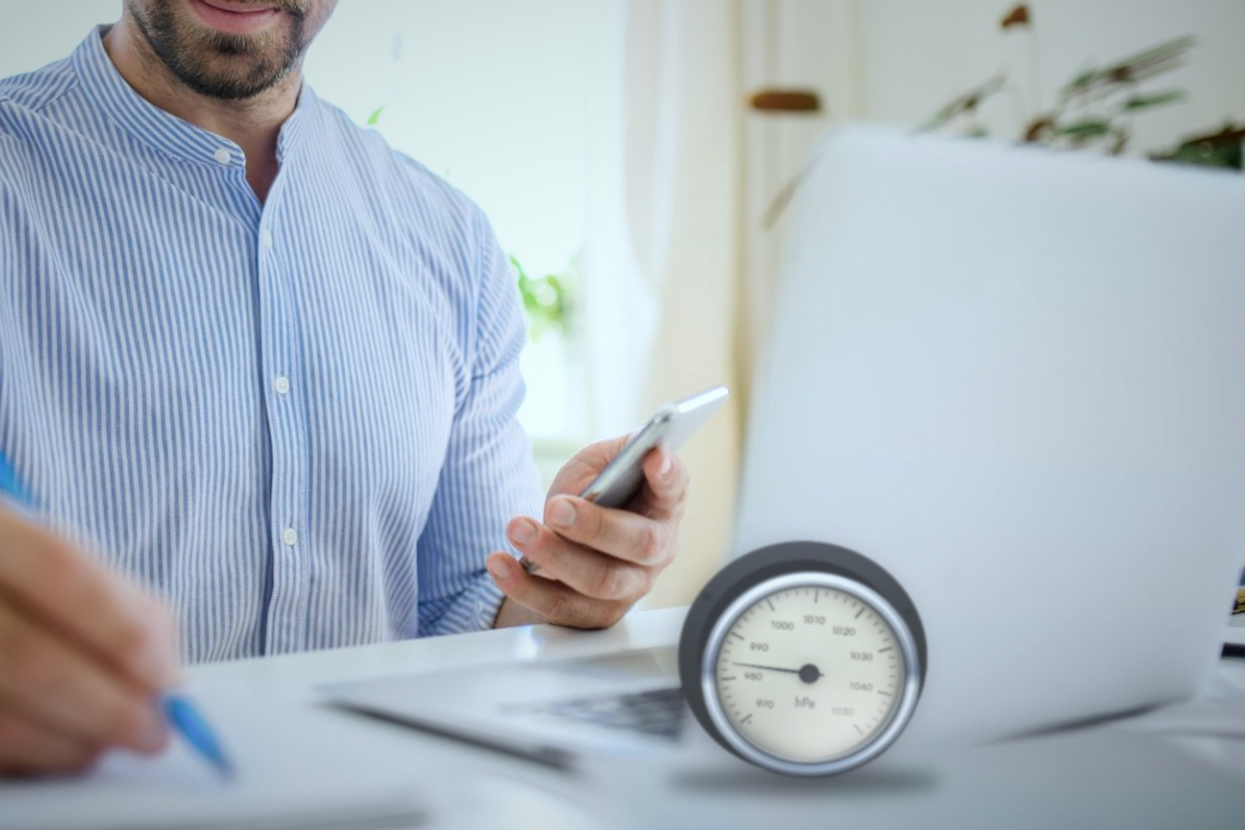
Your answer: 984 hPa
